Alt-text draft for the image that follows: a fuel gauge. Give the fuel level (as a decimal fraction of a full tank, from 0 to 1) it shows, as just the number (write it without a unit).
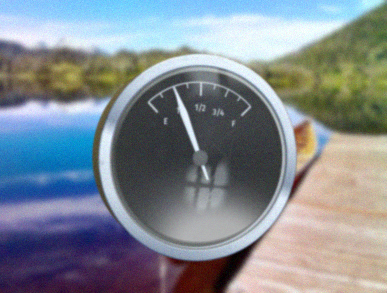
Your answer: 0.25
